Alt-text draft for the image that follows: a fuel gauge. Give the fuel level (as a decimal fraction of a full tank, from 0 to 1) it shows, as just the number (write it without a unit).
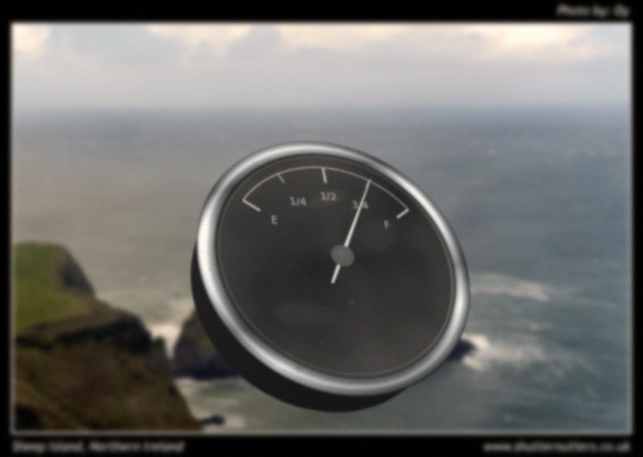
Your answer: 0.75
